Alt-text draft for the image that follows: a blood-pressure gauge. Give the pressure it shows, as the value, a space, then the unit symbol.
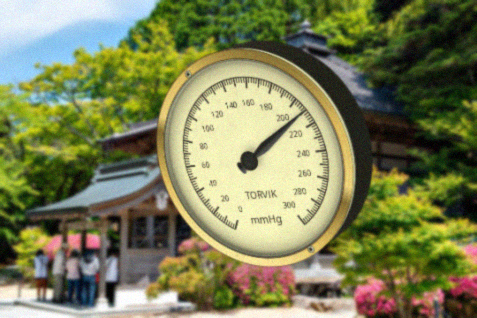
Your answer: 210 mmHg
